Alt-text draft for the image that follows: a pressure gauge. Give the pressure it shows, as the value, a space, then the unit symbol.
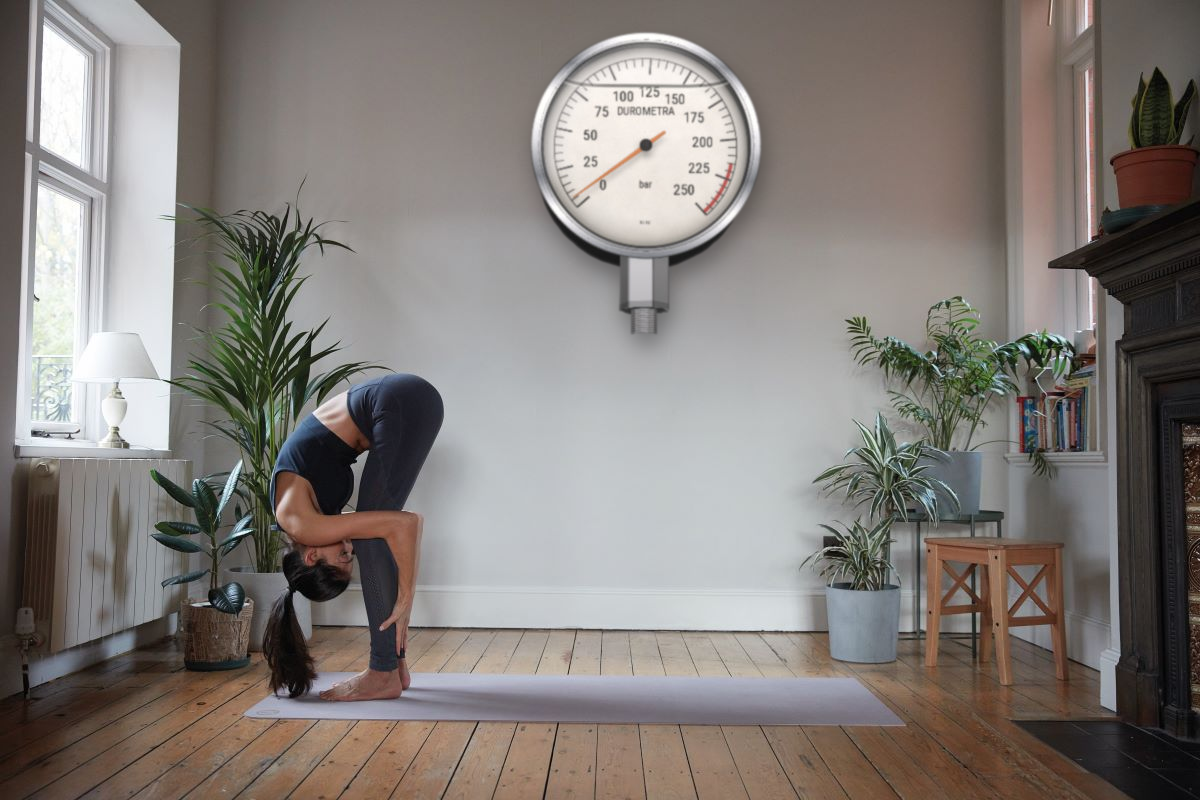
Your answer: 5 bar
